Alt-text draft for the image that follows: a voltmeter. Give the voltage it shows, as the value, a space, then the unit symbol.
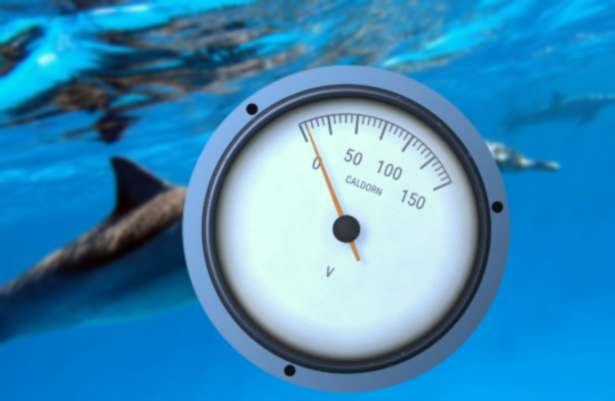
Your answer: 5 V
